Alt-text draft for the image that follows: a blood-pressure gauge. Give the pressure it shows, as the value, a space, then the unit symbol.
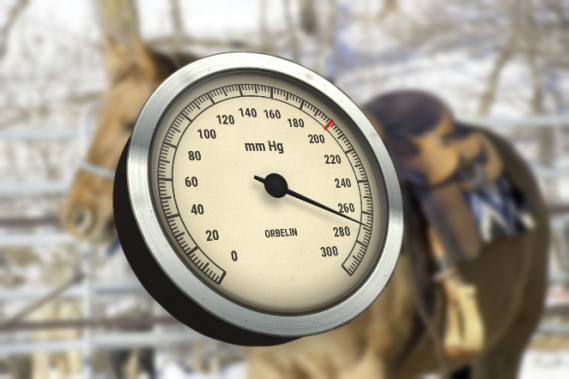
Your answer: 270 mmHg
